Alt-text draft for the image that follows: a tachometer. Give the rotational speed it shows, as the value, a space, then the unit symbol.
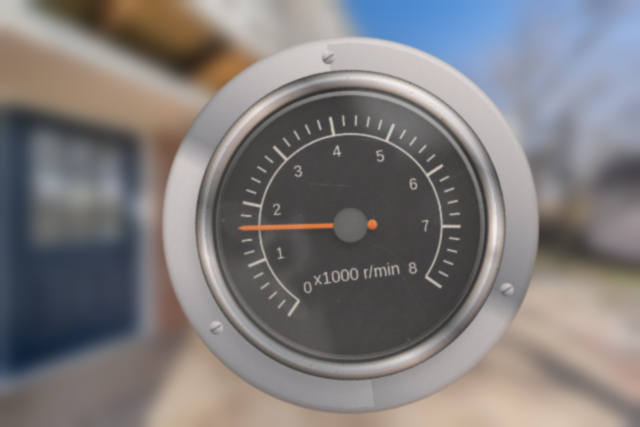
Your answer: 1600 rpm
